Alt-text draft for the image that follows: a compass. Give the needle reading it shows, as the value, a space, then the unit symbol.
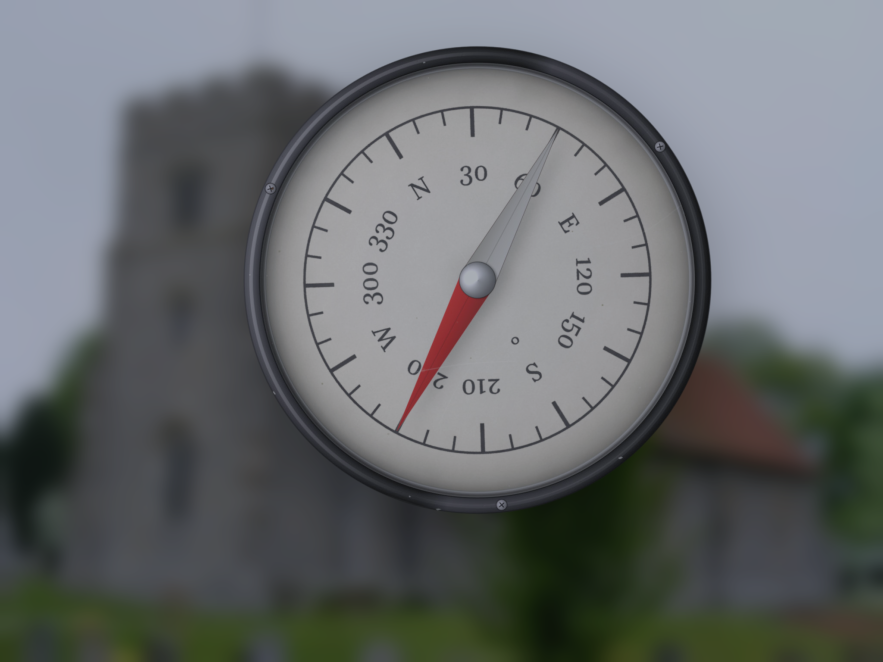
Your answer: 240 °
